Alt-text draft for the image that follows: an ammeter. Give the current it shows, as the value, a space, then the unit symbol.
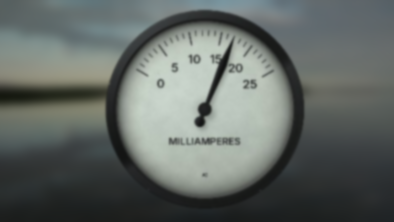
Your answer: 17 mA
